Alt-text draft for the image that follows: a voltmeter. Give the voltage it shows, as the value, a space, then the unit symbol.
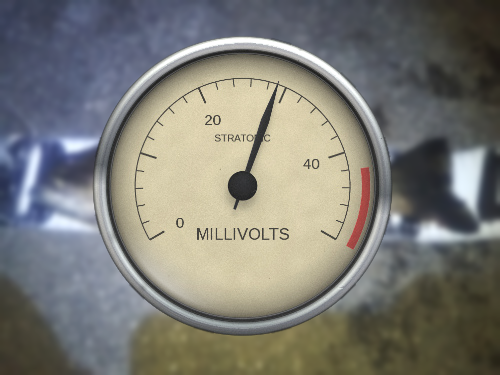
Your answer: 29 mV
